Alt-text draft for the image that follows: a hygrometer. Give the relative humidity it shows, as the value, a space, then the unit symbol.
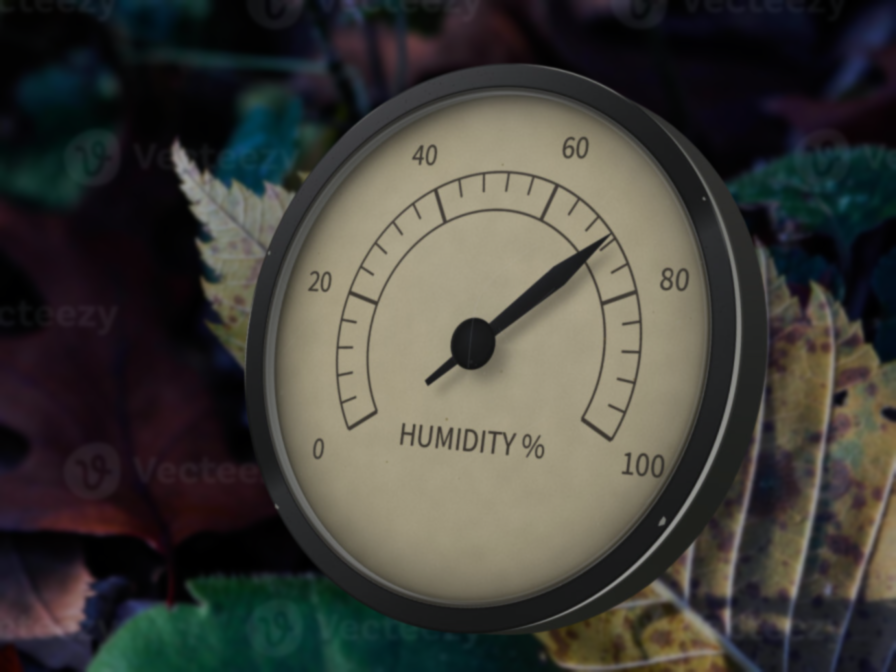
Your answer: 72 %
